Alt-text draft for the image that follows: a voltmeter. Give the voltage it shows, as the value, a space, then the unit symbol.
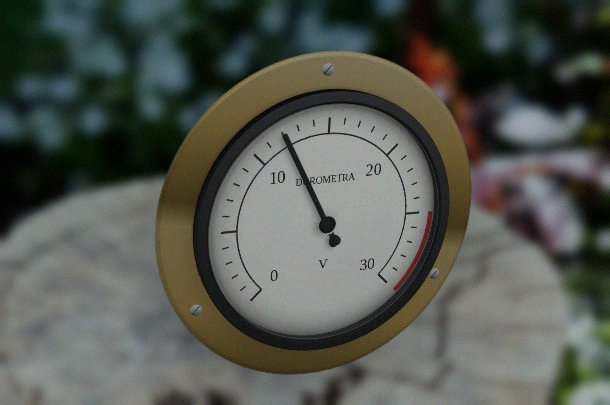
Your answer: 12 V
